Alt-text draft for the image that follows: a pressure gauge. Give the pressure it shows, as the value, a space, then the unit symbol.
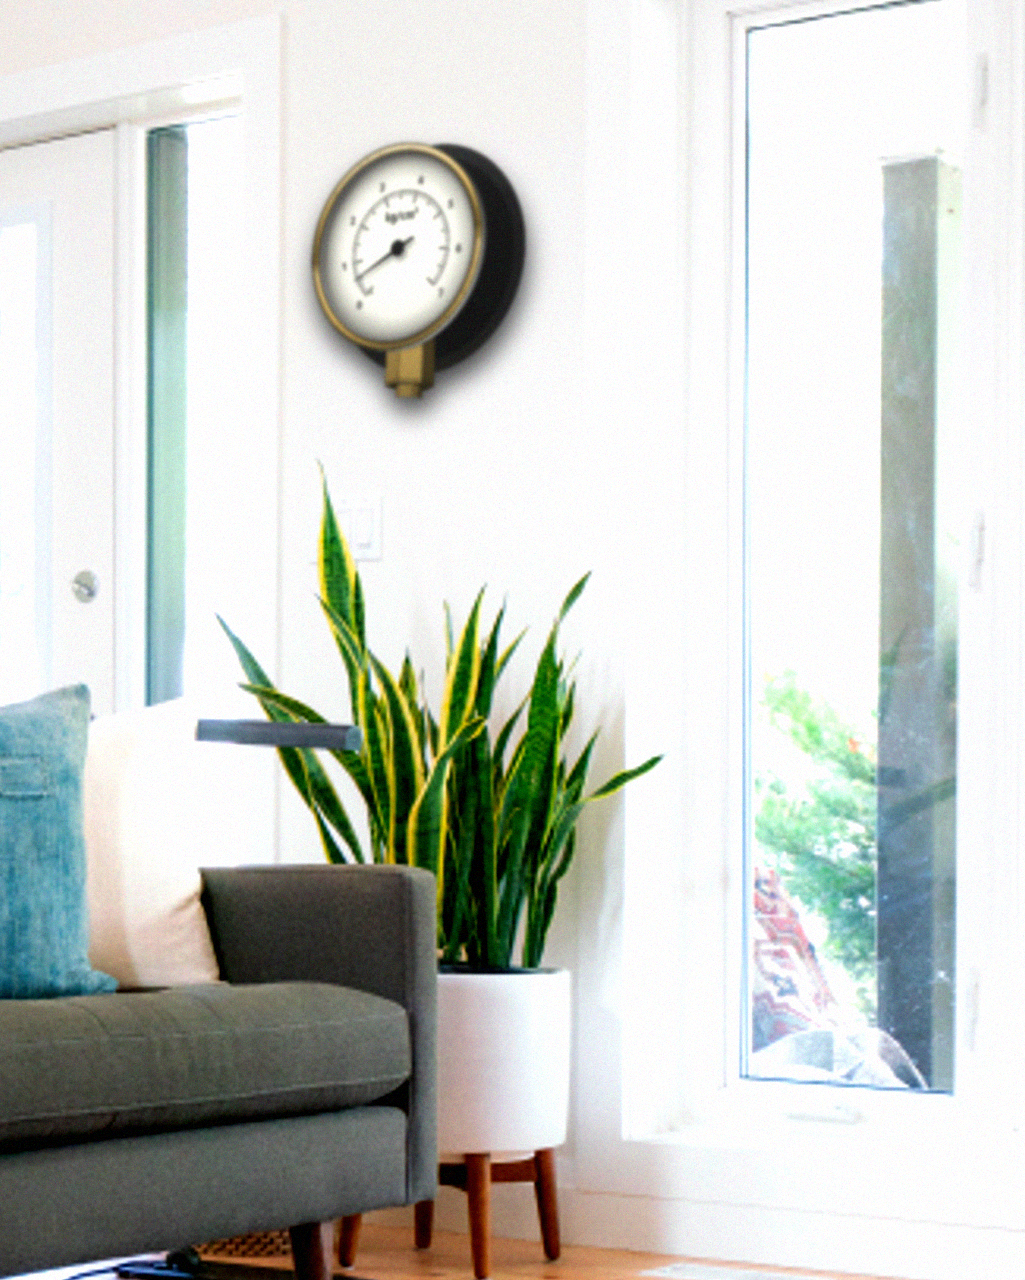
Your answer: 0.5 kg/cm²
